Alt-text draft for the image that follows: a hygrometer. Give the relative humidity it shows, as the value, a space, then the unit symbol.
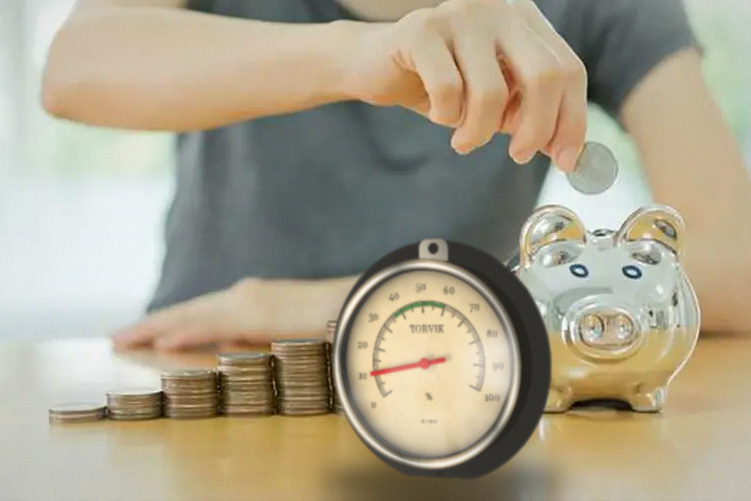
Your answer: 10 %
